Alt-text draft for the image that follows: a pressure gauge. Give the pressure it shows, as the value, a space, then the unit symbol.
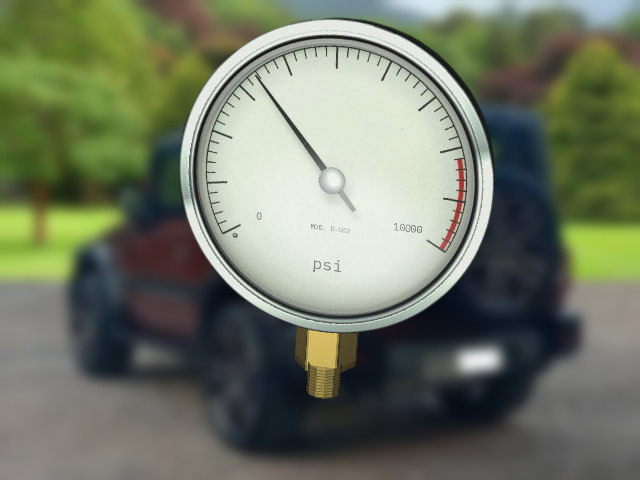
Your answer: 3400 psi
